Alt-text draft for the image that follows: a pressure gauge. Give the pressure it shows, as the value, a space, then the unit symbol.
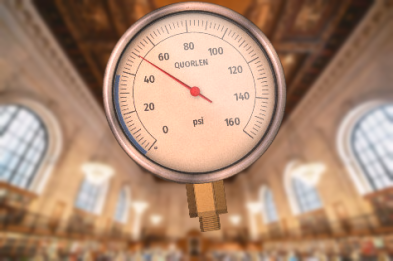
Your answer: 50 psi
